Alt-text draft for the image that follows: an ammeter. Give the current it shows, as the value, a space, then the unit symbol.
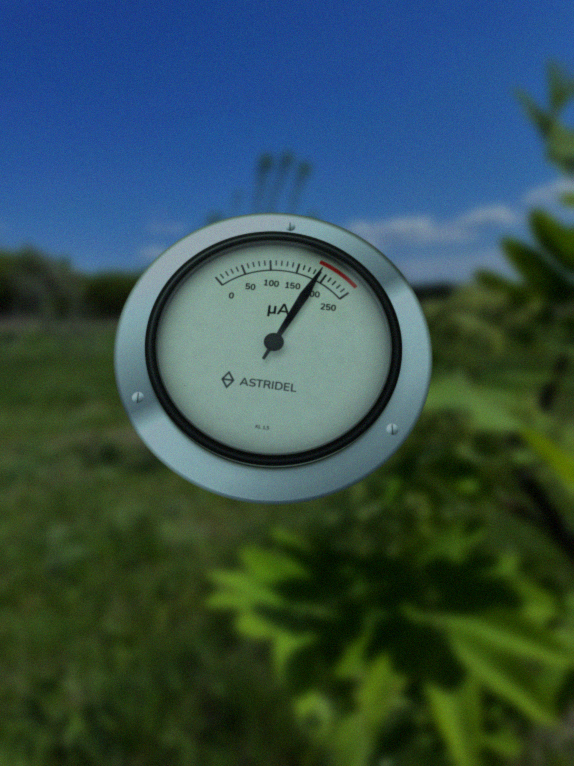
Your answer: 190 µA
